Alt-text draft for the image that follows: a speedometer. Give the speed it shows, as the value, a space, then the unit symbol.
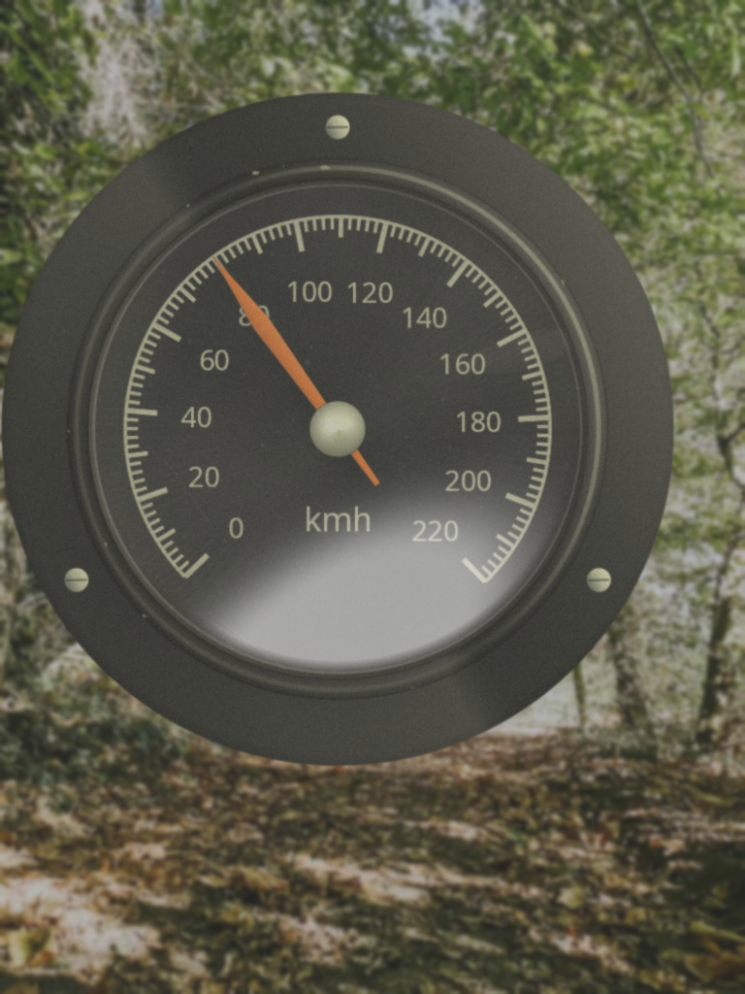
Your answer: 80 km/h
